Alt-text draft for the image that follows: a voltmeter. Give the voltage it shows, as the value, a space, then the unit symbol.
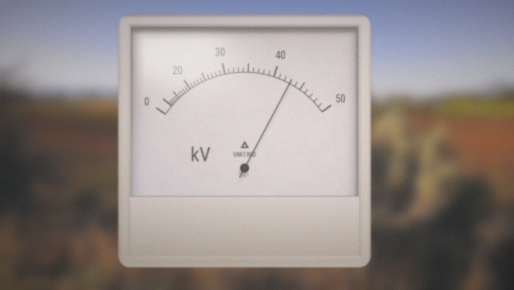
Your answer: 43 kV
